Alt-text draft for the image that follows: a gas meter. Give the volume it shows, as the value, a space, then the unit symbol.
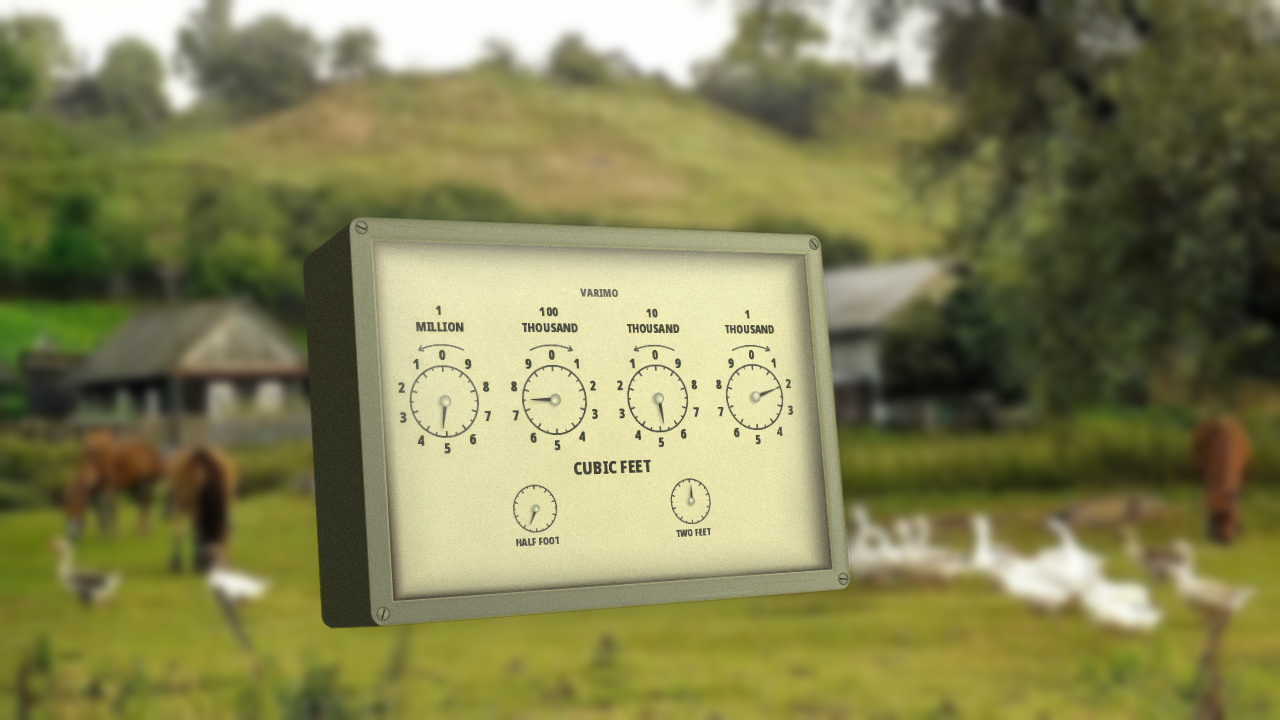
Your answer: 475200 ft³
